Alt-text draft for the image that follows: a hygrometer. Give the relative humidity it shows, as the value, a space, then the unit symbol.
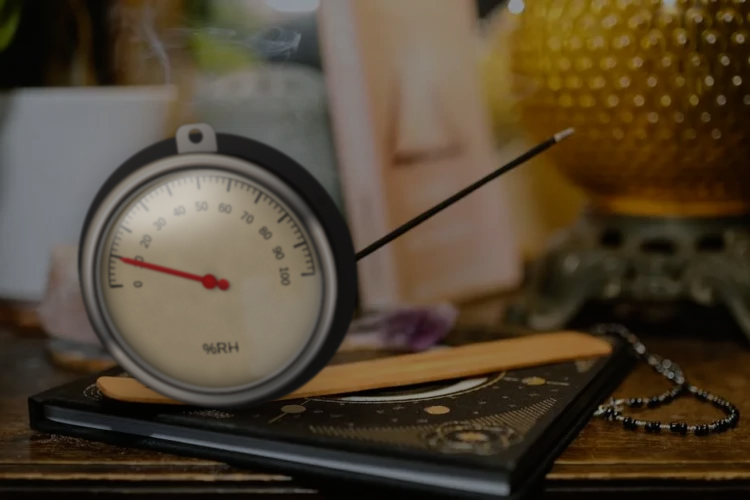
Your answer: 10 %
